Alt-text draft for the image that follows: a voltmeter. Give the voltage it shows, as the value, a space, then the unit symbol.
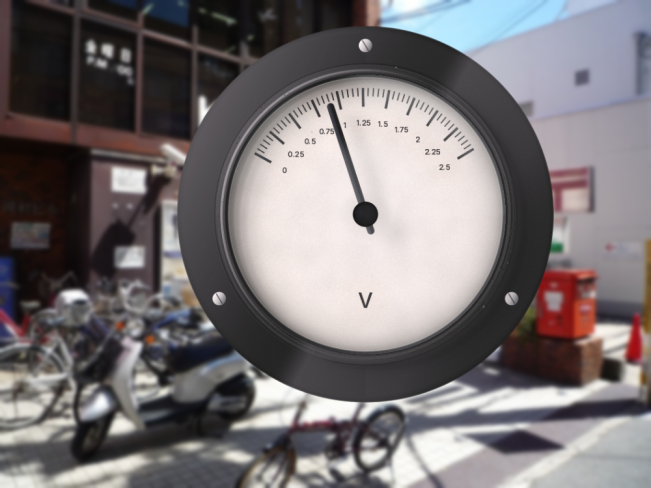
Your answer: 0.9 V
